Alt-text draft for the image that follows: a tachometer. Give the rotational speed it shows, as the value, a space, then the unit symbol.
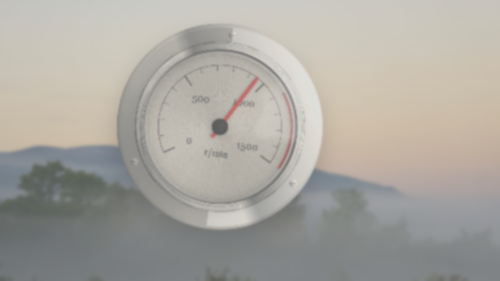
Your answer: 950 rpm
